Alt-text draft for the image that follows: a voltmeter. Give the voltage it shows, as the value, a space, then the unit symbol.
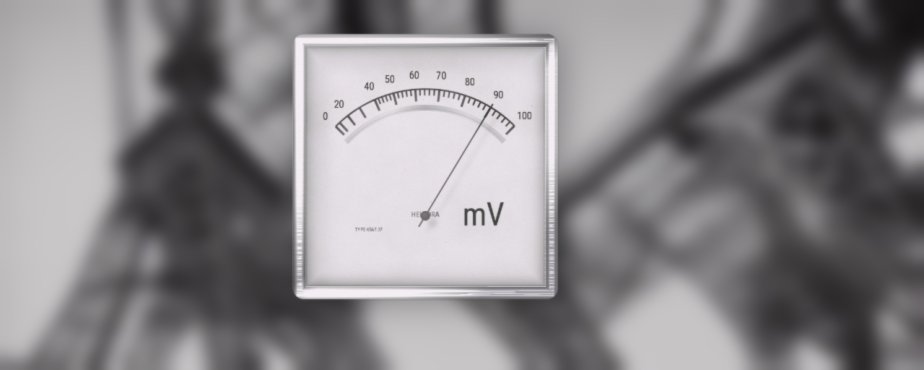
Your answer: 90 mV
